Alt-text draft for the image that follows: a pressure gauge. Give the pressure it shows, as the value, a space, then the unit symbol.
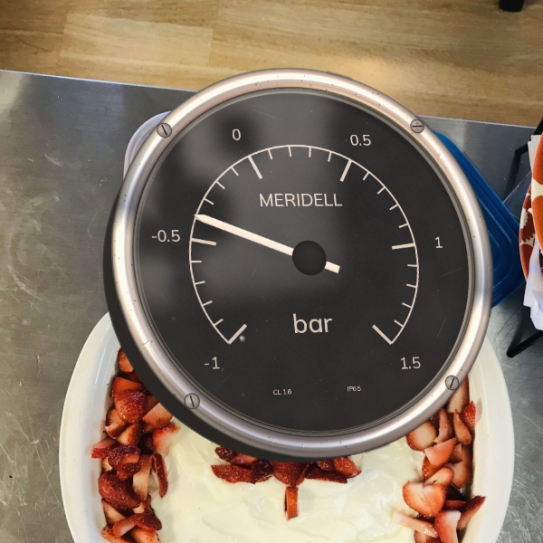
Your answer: -0.4 bar
